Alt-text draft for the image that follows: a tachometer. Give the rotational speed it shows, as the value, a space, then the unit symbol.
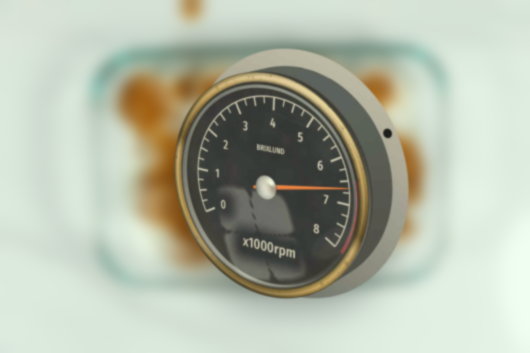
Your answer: 6625 rpm
